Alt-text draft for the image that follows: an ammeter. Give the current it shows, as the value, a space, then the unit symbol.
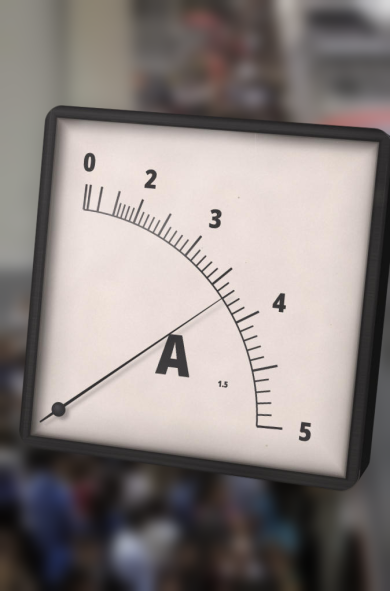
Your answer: 3.7 A
